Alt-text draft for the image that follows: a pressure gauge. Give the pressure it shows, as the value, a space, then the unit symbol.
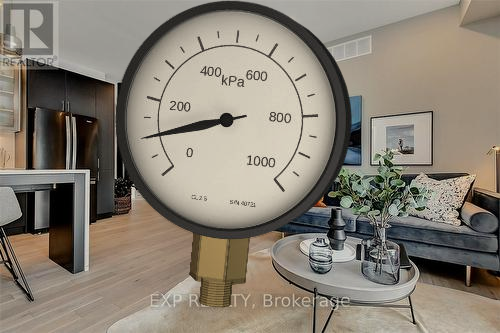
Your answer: 100 kPa
